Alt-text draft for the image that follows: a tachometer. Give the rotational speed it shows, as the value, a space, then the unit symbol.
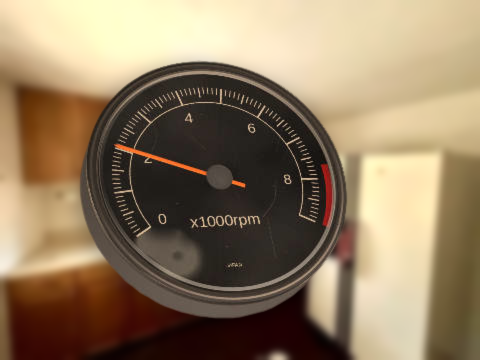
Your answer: 2000 rpm
